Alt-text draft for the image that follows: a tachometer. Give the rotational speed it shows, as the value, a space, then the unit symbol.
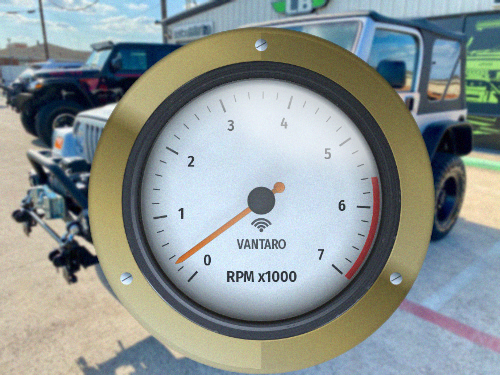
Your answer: 300 rpm
